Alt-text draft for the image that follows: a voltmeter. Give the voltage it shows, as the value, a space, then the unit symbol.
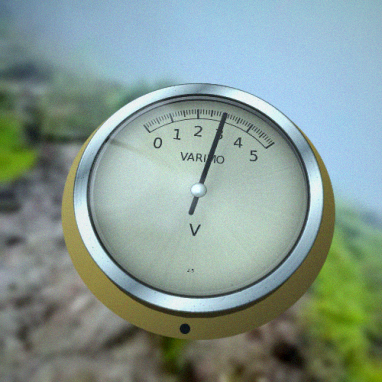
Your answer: 3 V
